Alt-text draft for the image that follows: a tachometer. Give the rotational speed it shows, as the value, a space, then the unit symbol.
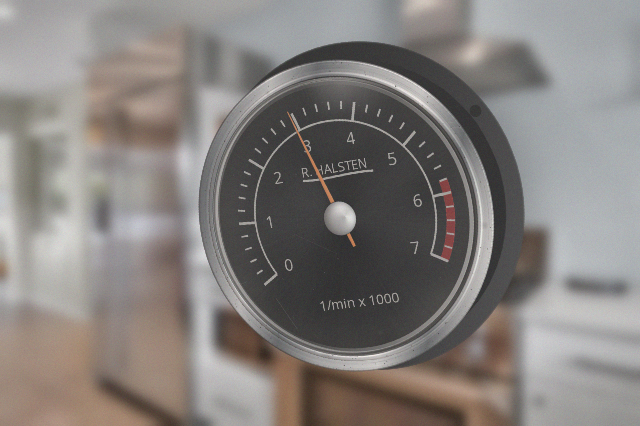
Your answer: 3000 rpm
